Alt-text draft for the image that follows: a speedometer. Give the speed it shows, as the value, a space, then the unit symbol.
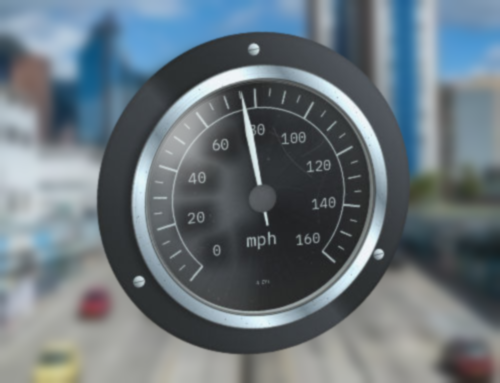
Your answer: 75 mph
